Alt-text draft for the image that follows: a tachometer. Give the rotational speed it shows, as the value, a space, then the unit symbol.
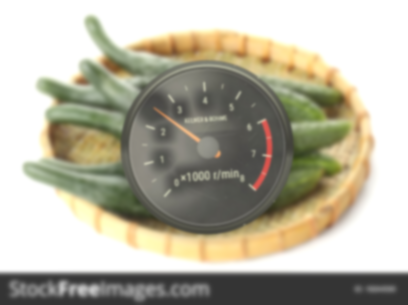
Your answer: 2500 rpm
